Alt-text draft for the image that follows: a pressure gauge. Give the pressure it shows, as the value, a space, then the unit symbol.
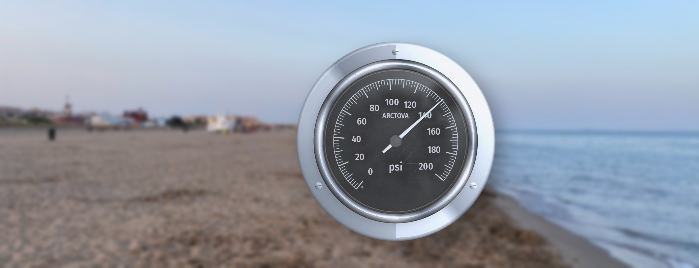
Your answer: 140 psi
